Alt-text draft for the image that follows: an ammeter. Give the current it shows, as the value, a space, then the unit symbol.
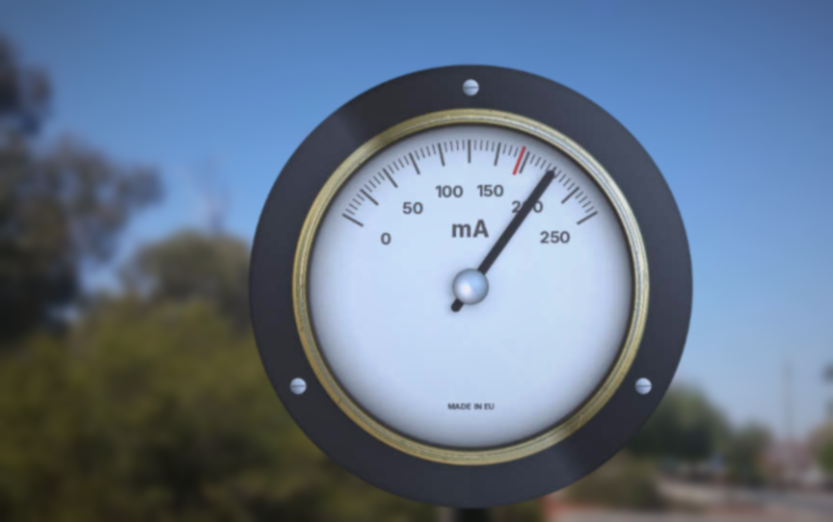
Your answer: 200 mA
